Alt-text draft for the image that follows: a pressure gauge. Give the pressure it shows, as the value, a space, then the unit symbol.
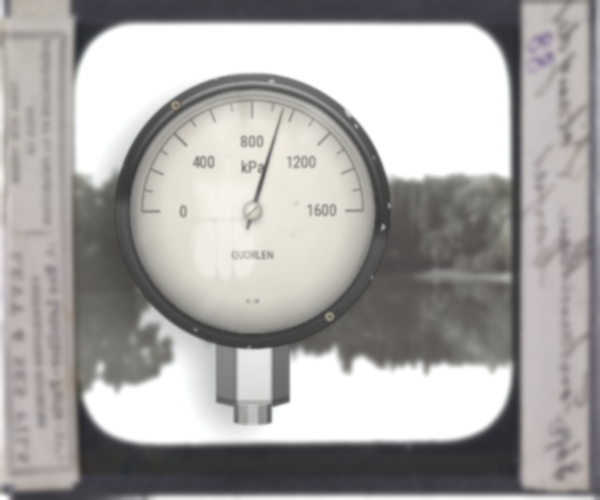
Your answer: 950 kPa
